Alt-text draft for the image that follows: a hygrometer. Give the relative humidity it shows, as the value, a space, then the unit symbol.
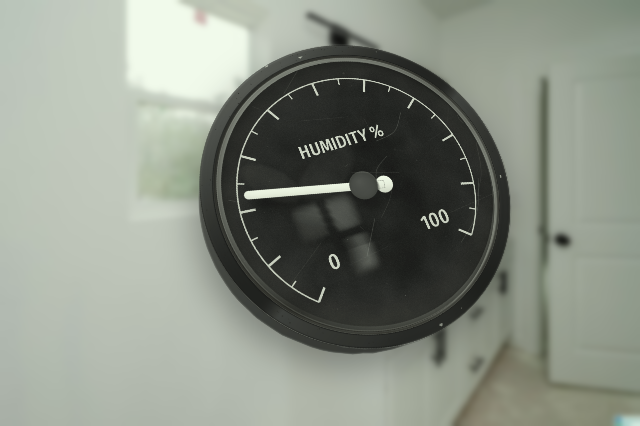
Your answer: 22.5 %
